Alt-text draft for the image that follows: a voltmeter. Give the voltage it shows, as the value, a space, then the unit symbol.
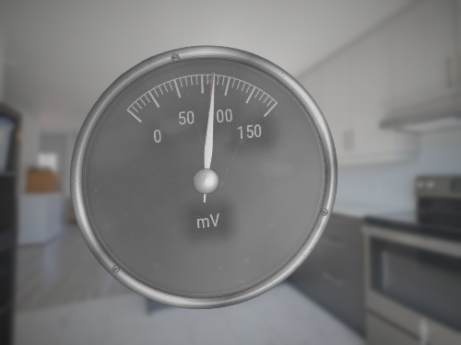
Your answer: 85 mV
